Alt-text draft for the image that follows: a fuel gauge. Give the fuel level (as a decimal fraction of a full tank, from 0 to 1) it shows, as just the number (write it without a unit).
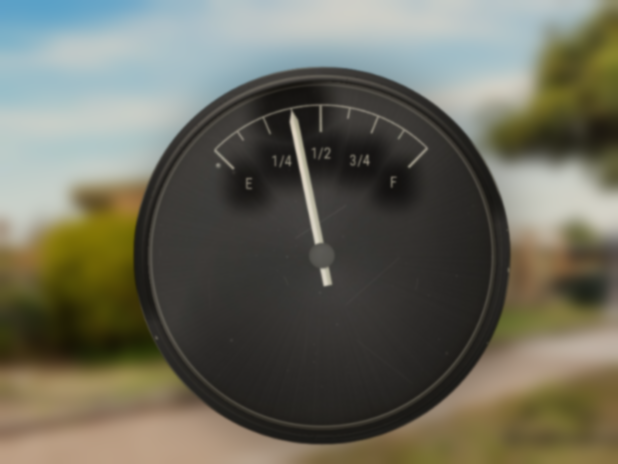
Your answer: 0.375
